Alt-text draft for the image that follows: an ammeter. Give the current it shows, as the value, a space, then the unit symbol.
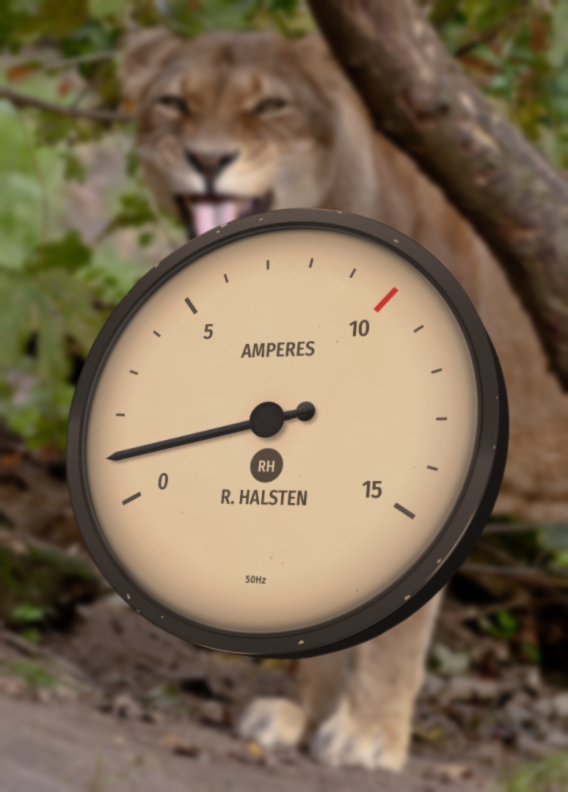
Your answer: 1 A
